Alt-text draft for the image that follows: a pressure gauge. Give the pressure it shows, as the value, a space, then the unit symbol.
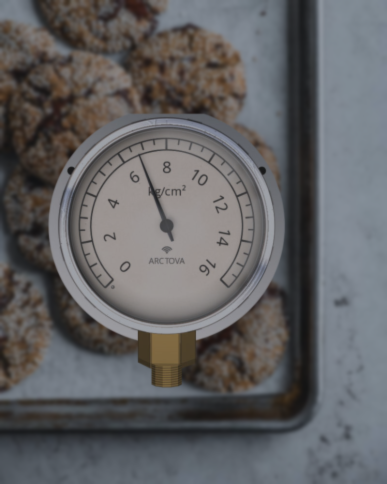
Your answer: 6.75 kg/cm²
